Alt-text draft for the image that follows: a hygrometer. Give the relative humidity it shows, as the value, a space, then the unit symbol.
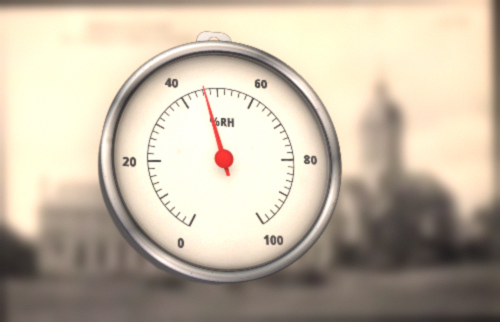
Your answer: 46 %
